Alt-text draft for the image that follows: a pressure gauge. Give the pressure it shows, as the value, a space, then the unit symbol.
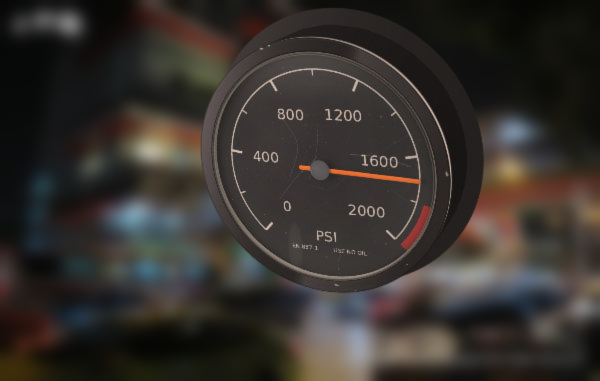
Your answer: 1700 psi
